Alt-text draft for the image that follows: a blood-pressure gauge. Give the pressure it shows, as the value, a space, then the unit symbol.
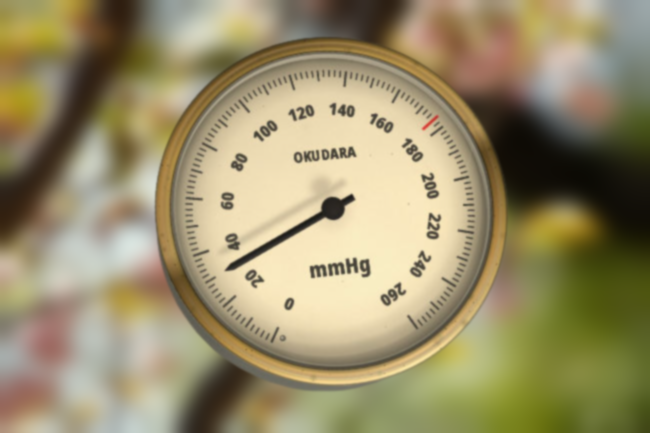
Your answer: 30 mmHg
